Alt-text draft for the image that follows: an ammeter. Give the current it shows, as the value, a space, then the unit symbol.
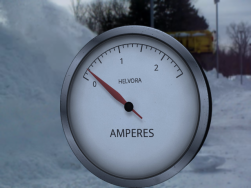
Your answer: 0.2 A
